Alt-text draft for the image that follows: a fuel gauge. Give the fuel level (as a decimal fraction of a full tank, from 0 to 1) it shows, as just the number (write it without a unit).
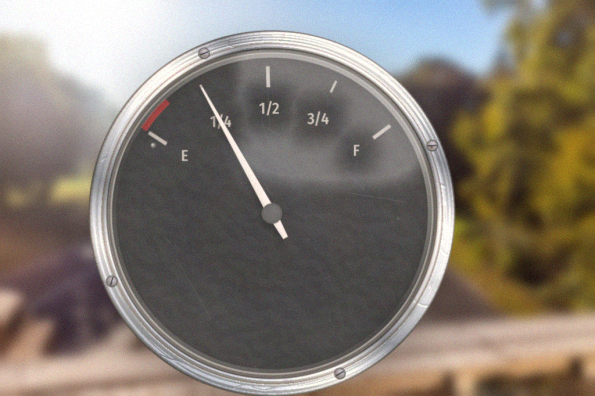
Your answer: 0.25
